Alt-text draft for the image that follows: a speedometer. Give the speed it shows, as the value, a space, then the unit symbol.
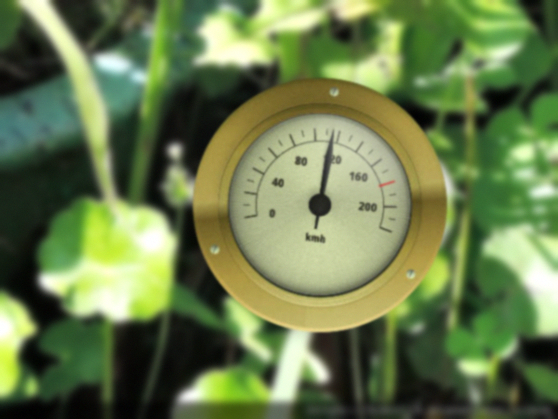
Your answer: 115 km/h
